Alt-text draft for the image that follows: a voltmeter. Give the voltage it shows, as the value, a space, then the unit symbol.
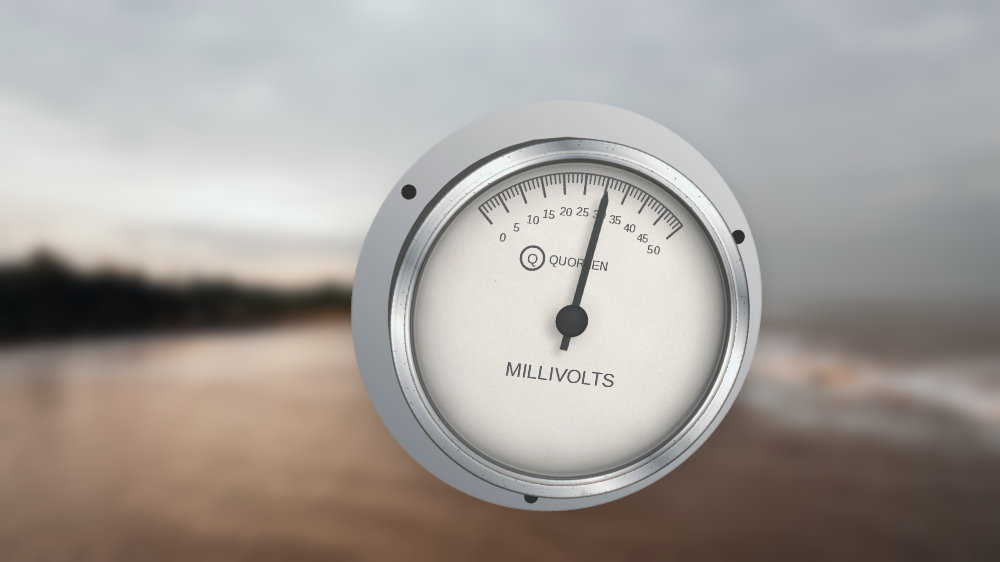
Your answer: 30 mV
